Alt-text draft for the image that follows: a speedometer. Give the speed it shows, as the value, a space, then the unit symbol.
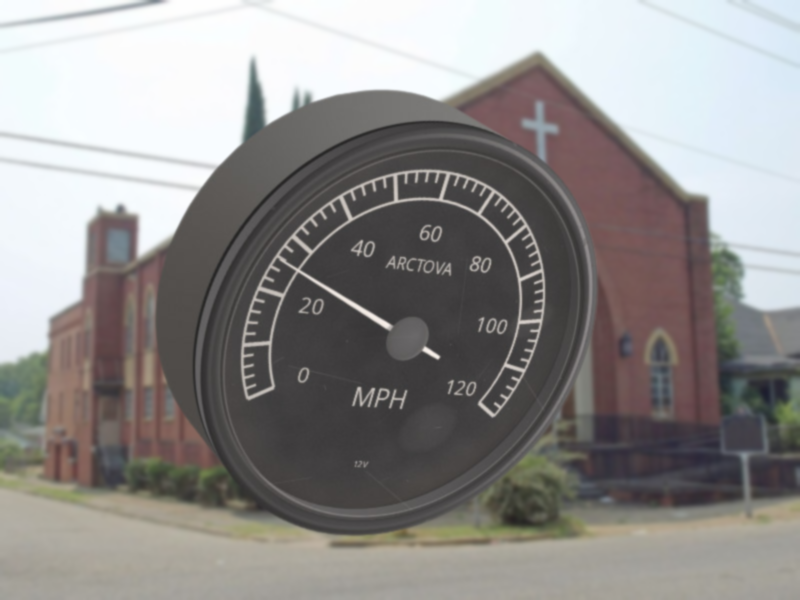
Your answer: 26 mph
